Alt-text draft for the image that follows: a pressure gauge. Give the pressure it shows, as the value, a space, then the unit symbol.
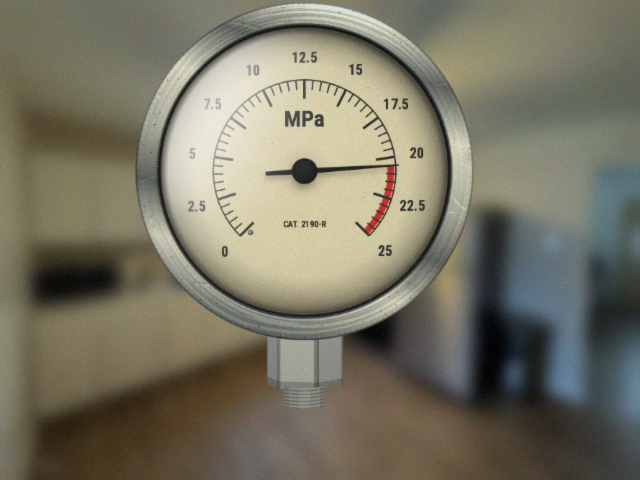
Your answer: 20.5 MPa
